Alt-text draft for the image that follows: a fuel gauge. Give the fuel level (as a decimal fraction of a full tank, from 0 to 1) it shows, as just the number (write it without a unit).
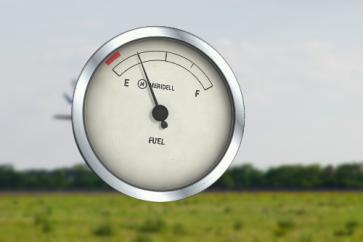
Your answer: 0.25
